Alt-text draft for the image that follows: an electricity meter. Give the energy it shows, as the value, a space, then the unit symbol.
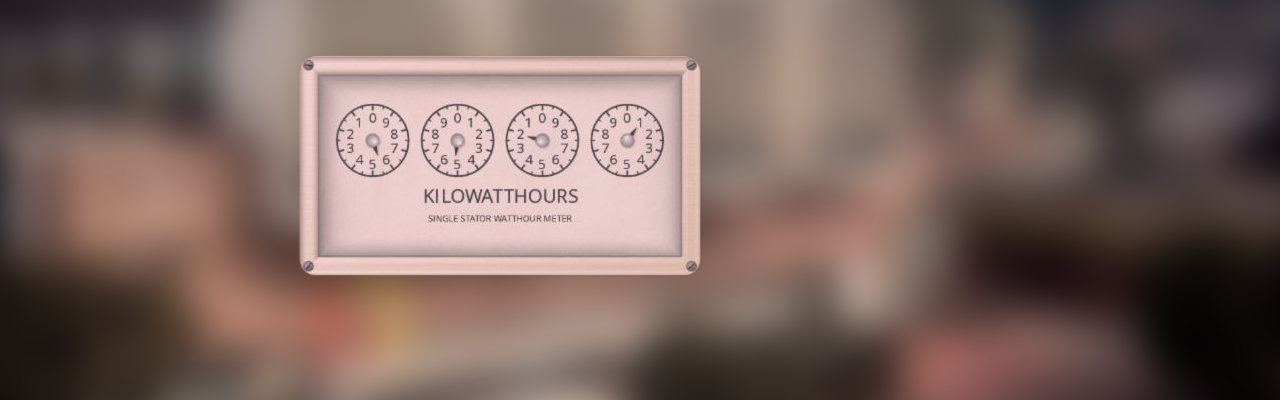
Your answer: 5521 kWh
